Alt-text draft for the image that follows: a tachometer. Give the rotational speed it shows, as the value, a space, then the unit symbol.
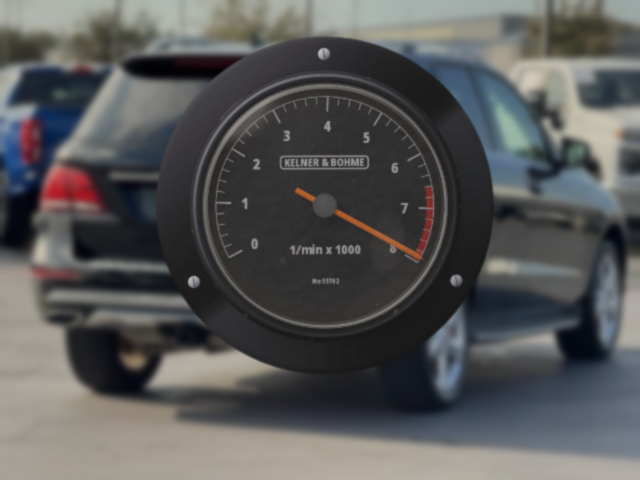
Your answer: 7900 rpm
